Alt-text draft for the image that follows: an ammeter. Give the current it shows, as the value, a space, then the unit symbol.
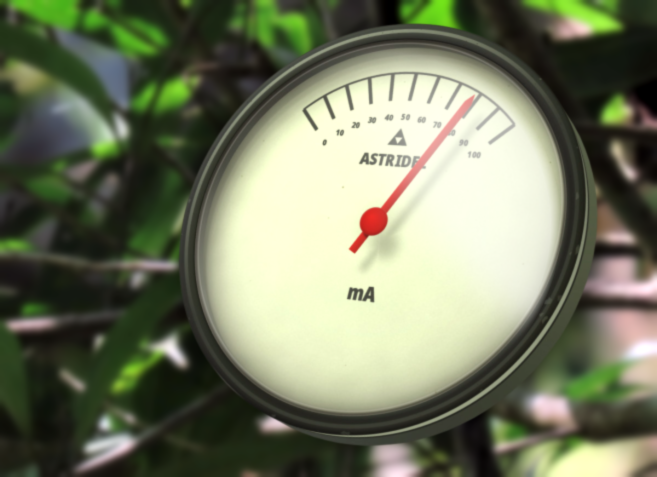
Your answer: 80 mA
